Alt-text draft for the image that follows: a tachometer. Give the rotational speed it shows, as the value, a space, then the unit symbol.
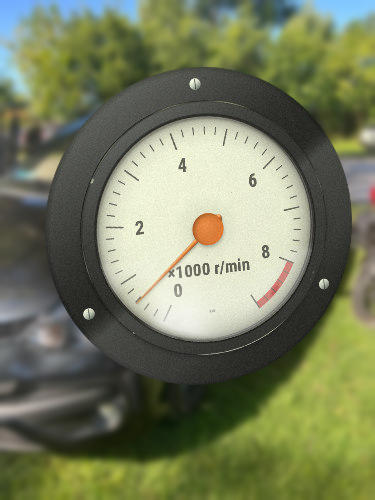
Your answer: 600 rpm
